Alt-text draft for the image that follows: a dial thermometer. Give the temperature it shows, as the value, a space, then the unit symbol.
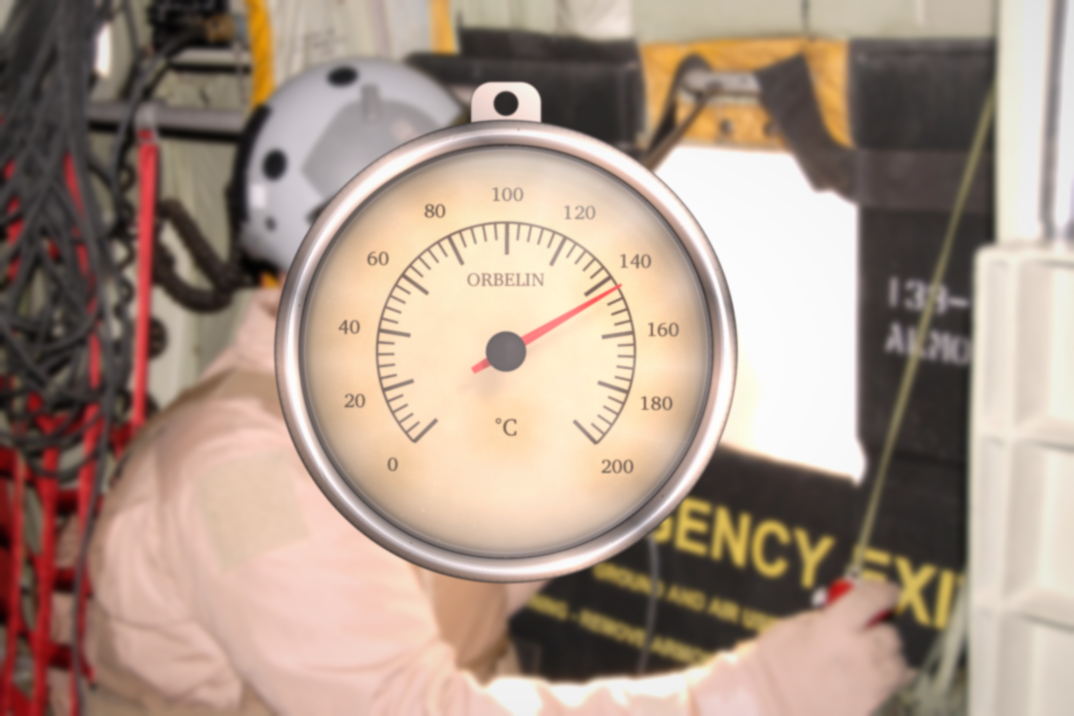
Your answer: 144 °C
